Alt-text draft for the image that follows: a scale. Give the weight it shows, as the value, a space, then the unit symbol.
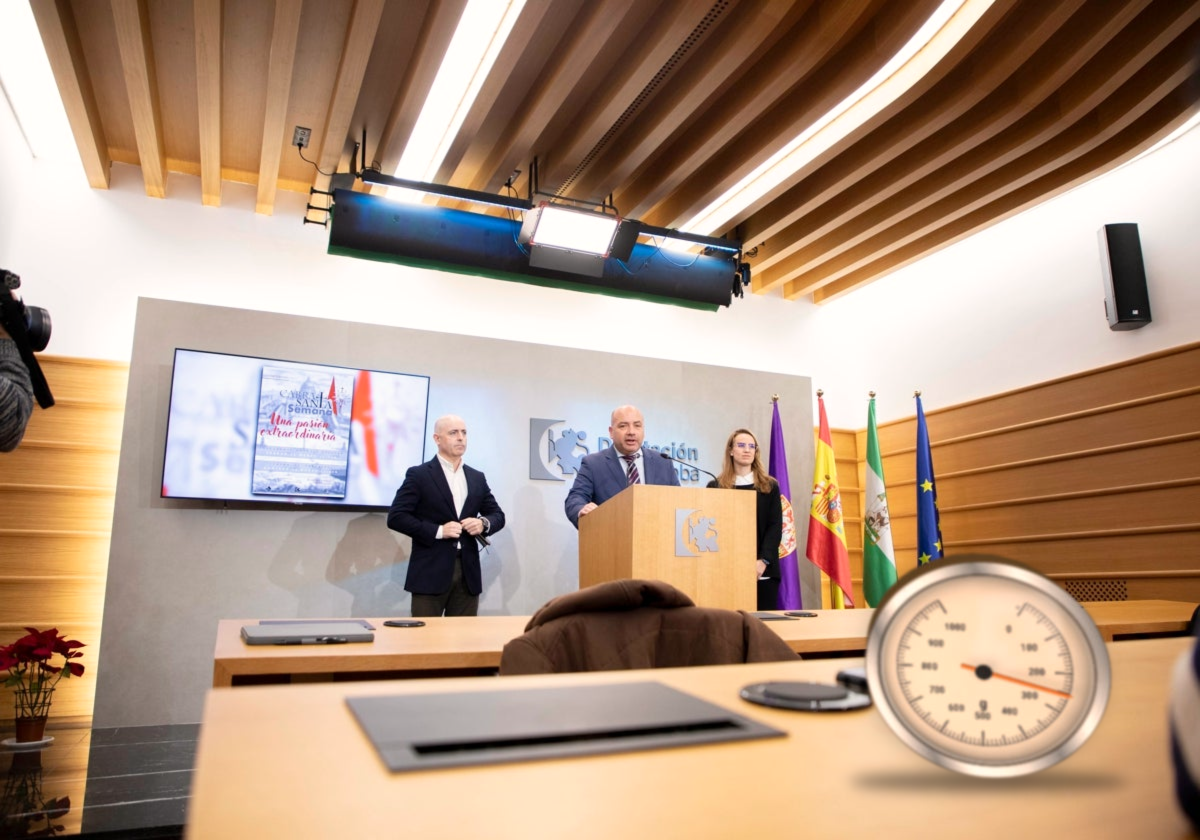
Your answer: 250 g
